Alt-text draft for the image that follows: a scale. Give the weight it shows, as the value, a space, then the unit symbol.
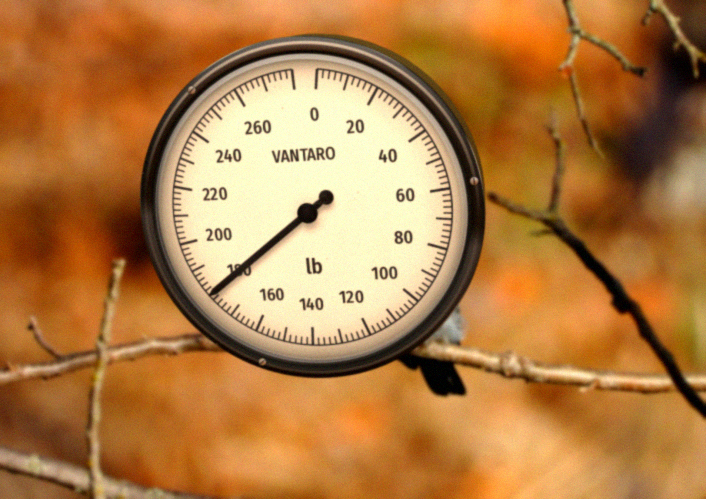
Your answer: 180 lb
